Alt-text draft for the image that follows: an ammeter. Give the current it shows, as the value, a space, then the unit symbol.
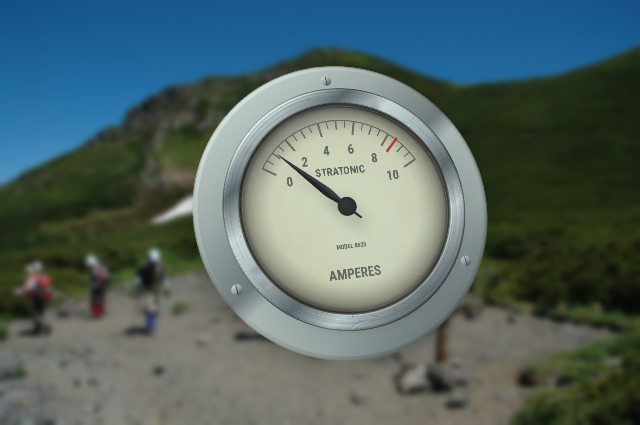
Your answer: 1 A
